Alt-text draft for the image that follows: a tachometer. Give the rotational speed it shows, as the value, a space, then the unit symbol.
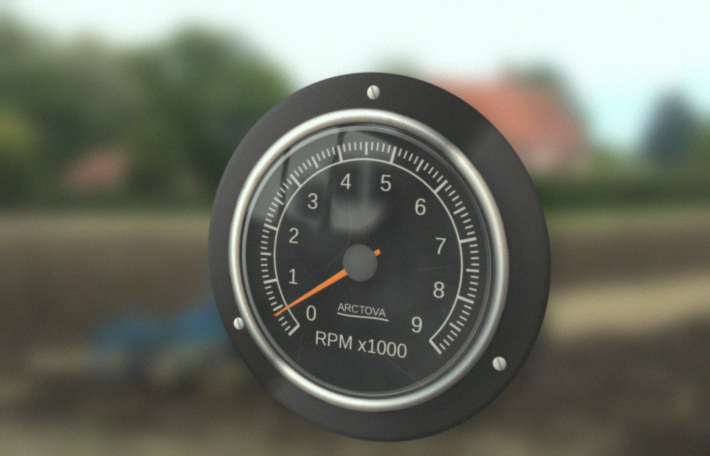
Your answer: 400 rpm
